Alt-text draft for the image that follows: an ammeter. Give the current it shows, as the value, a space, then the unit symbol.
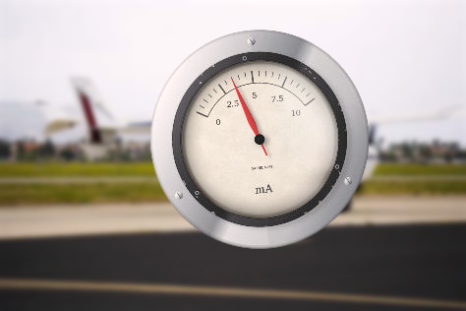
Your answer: 3.5 mA
